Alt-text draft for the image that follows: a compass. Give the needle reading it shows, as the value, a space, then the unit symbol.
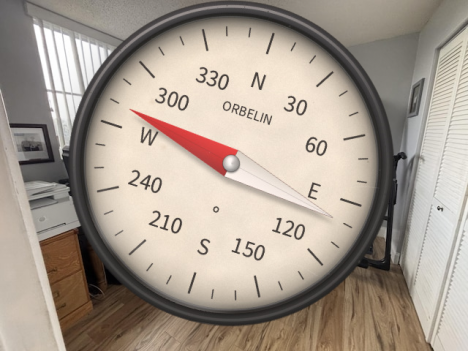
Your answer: 280 °
